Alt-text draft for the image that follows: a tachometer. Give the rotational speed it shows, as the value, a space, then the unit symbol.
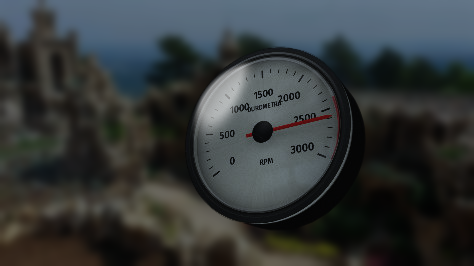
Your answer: 2600 rpm
